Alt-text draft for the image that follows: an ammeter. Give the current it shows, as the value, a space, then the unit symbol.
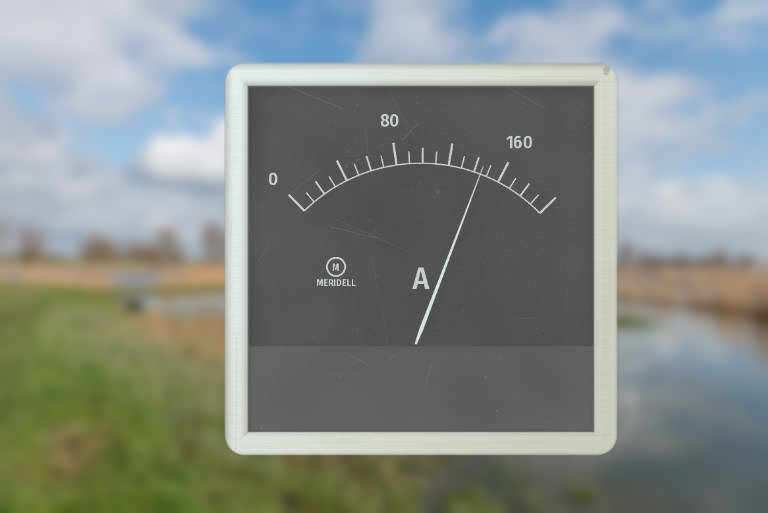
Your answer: 145 A
